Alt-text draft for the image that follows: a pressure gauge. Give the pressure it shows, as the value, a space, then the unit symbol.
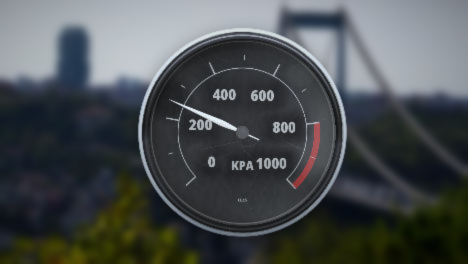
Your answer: 250 kPa
